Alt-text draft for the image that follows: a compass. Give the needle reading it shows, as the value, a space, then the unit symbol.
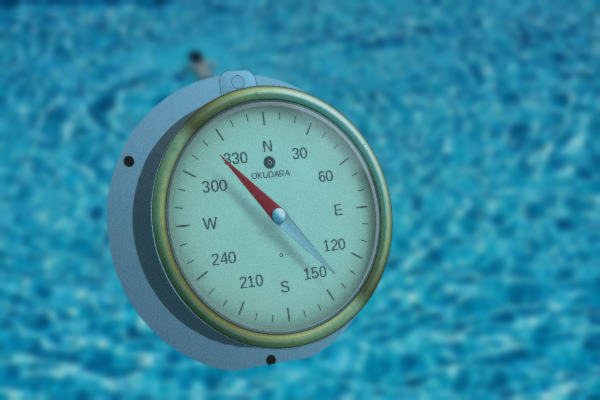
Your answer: 320 °
